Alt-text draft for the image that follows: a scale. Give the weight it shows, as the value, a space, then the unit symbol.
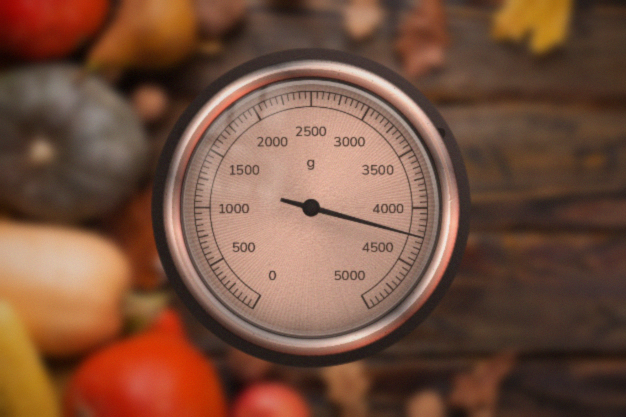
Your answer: 4250 g
